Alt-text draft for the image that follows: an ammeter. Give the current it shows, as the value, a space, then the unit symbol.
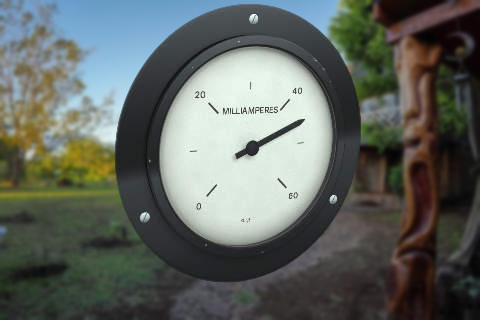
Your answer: 45 mA
